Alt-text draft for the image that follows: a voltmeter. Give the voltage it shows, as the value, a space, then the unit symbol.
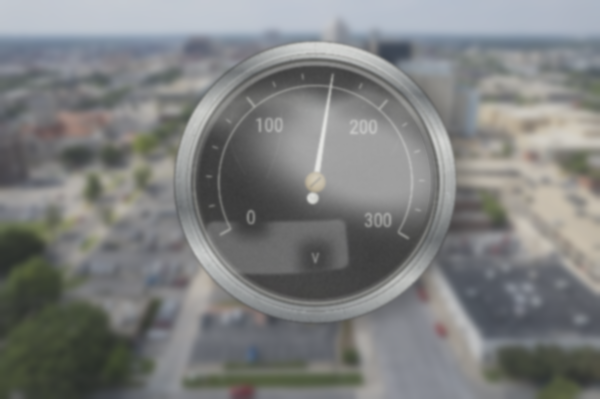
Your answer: 160 V
